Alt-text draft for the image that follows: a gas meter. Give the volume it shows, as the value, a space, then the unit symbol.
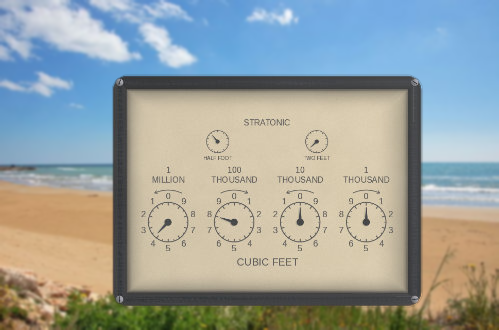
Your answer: 380000 ft³
